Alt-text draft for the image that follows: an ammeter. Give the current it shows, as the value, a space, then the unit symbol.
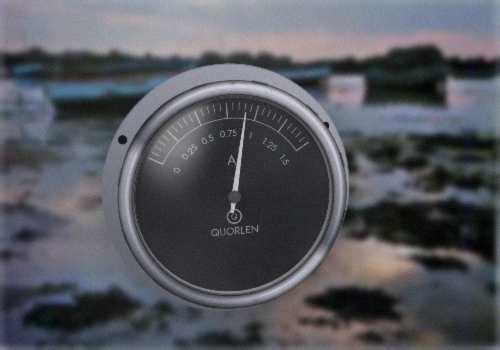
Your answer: 0.9 A
